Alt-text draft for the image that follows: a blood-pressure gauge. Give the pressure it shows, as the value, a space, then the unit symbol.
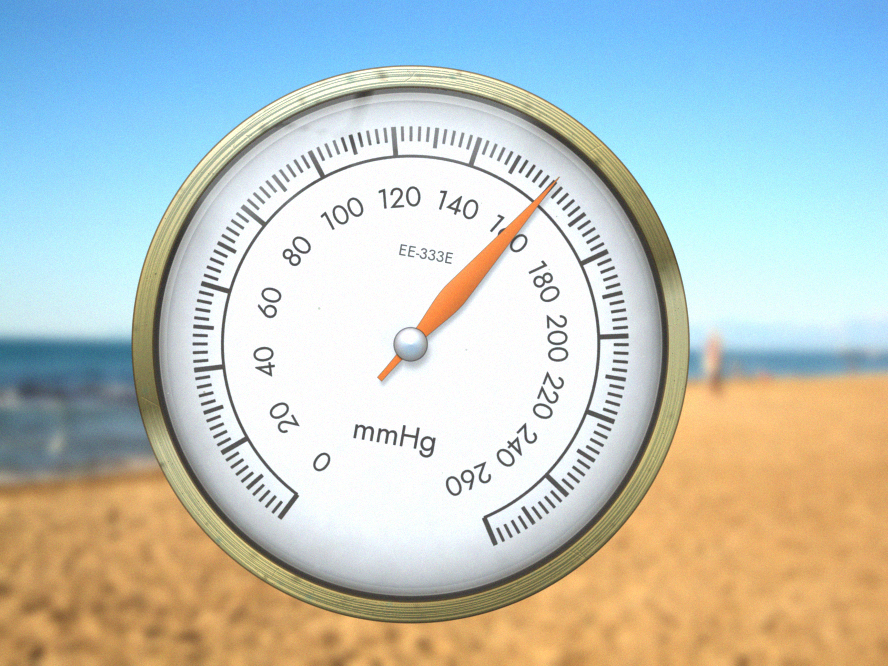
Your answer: 160 mmHg
